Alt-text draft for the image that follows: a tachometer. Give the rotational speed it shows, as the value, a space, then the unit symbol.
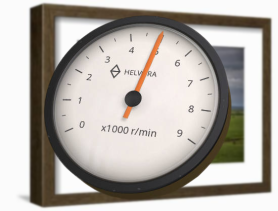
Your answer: 5000 rpm
